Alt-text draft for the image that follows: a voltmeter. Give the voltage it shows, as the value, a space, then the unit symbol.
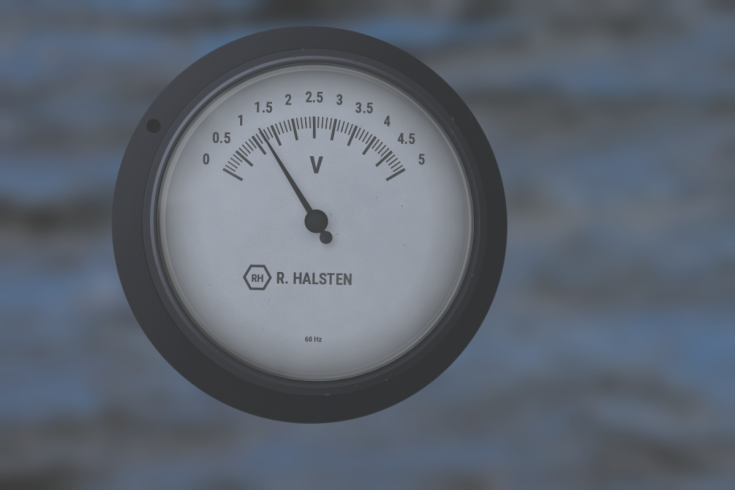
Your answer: 1.2 V
